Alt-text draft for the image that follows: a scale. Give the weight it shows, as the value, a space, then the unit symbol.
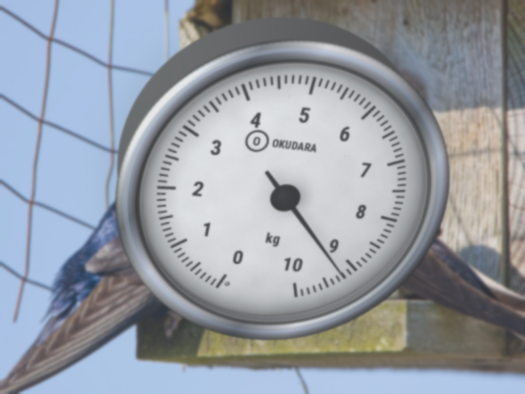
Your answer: 9.2 kg
